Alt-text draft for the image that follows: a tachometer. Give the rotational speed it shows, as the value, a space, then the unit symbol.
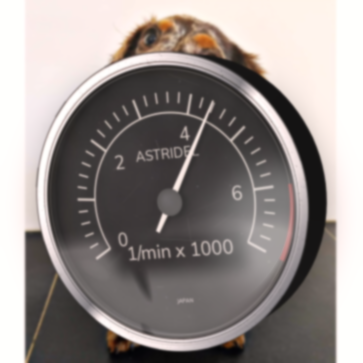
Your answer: 4400 rpm
